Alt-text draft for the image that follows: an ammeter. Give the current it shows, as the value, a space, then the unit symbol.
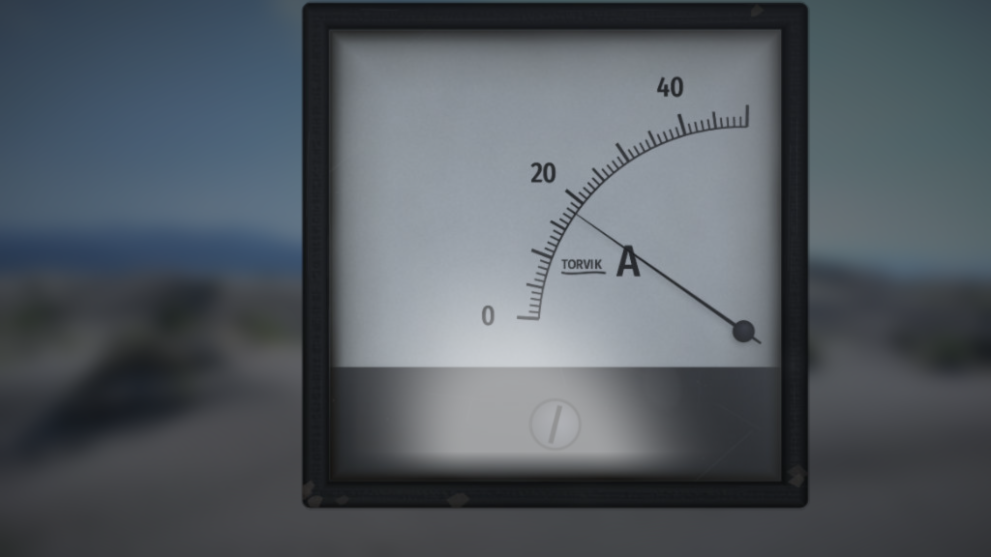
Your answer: 18 A
